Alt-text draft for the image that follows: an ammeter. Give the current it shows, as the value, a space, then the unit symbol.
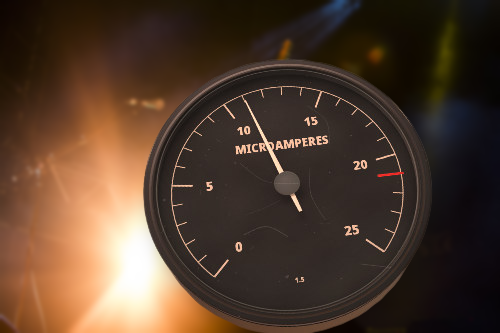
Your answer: 11 µA
